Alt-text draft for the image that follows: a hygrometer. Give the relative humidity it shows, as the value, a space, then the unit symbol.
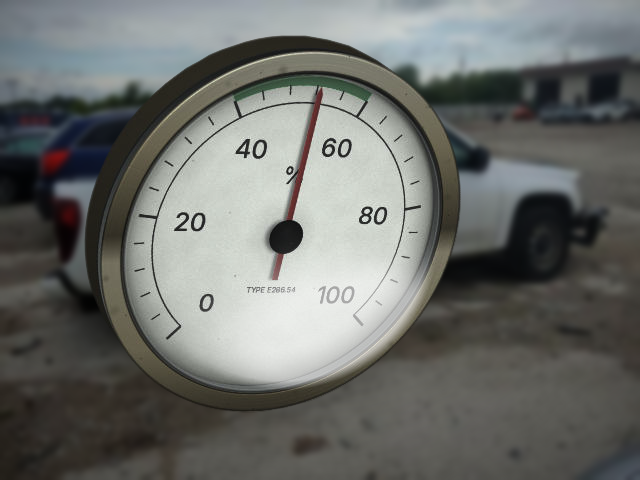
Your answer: 52 %
